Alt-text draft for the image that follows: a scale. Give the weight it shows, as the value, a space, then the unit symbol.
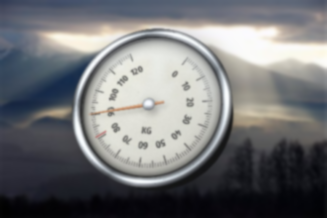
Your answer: 90 kg
